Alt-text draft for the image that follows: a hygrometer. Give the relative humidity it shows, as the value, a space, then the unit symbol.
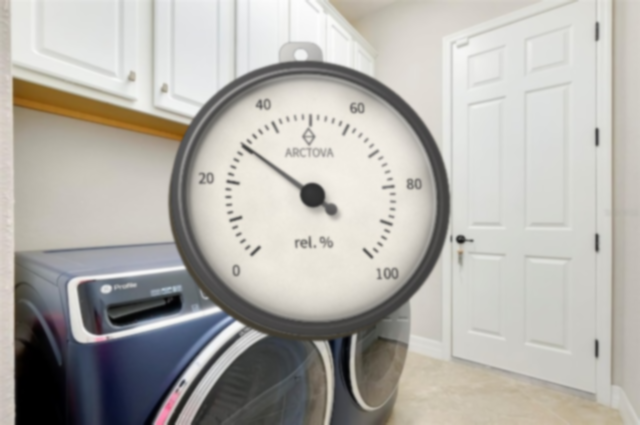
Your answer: 30 %
